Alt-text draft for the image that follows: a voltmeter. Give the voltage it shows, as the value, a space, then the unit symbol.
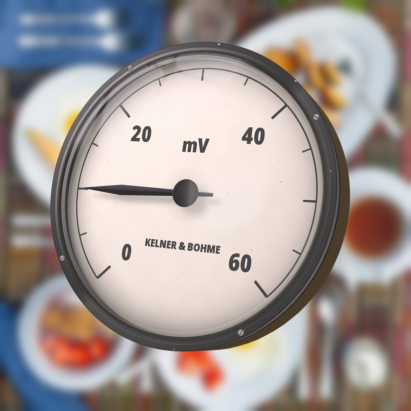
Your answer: 10 mV
